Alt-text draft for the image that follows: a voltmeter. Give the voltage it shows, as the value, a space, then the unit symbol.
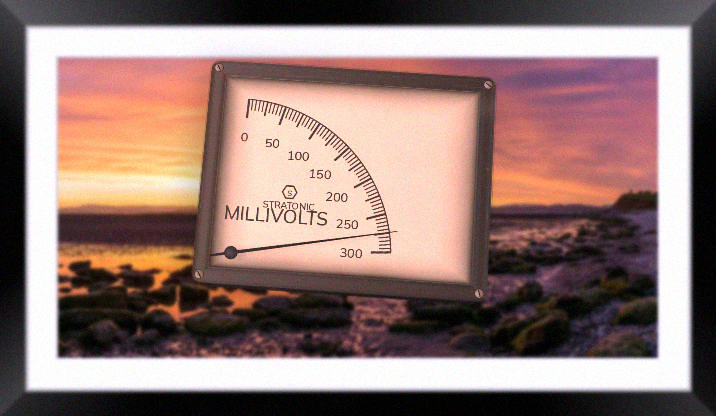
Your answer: 275 mV
